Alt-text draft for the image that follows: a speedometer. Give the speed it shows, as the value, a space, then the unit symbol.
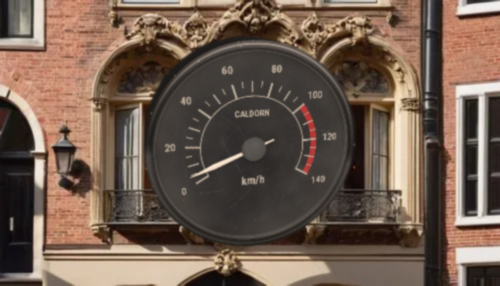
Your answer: 5 km/h
